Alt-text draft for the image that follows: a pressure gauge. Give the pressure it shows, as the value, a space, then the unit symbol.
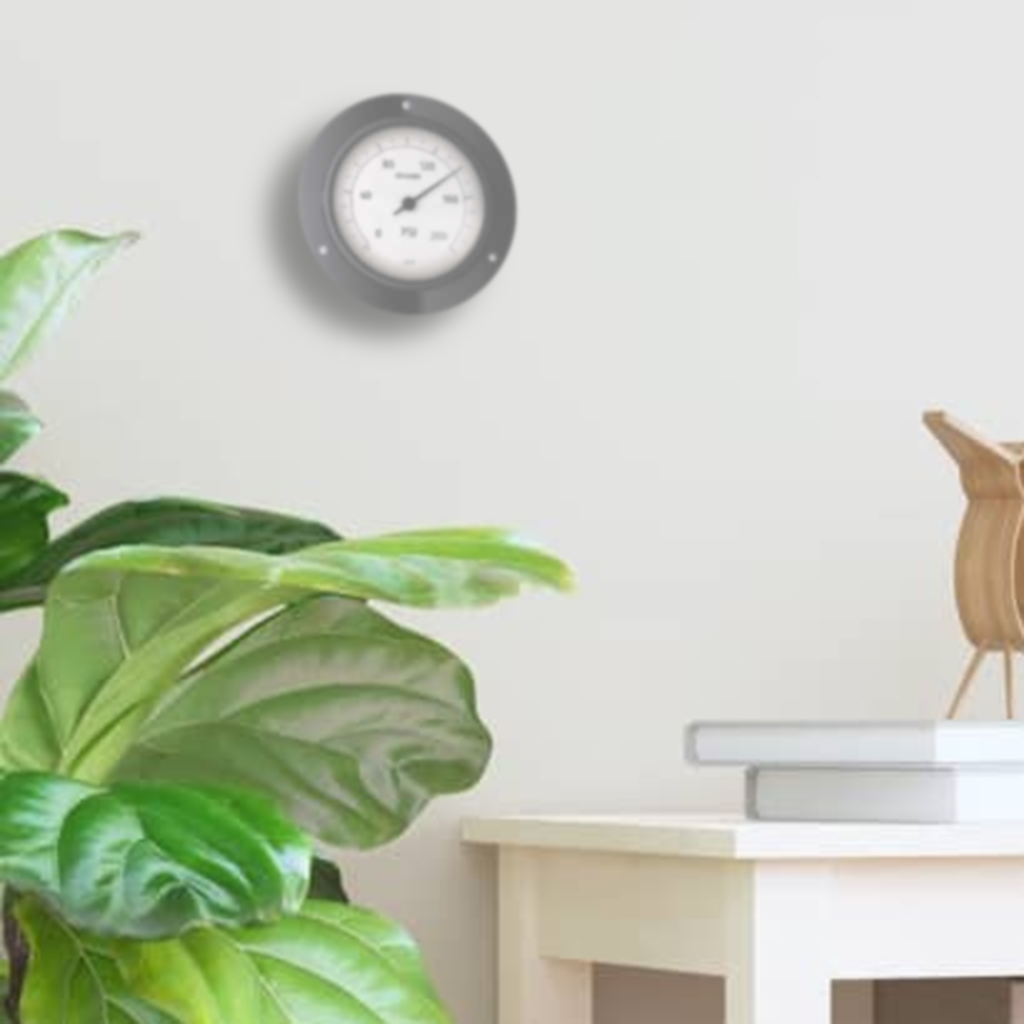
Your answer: 140 psi
